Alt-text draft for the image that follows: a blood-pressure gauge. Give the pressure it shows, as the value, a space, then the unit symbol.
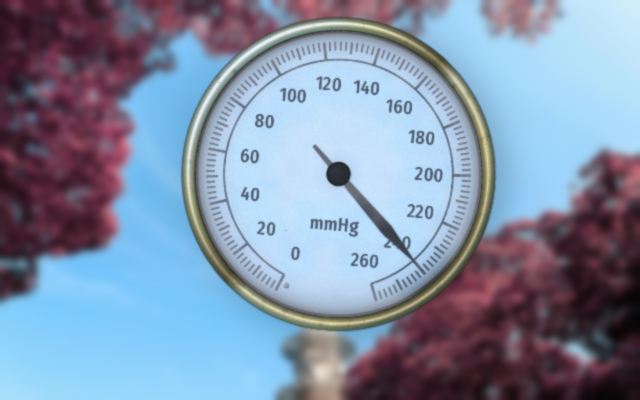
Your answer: 240 mmHg
